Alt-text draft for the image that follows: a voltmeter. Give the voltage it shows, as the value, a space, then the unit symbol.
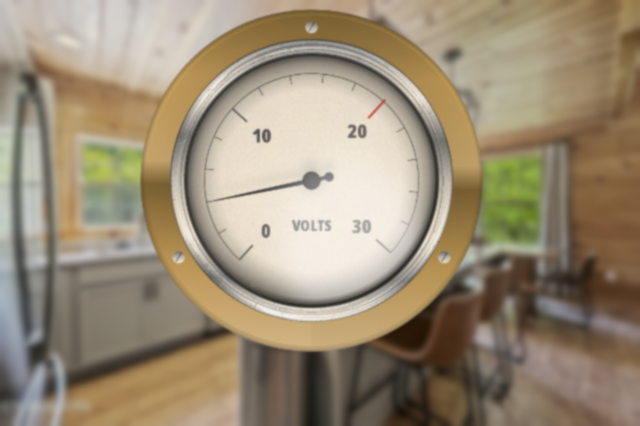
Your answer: 4 V
